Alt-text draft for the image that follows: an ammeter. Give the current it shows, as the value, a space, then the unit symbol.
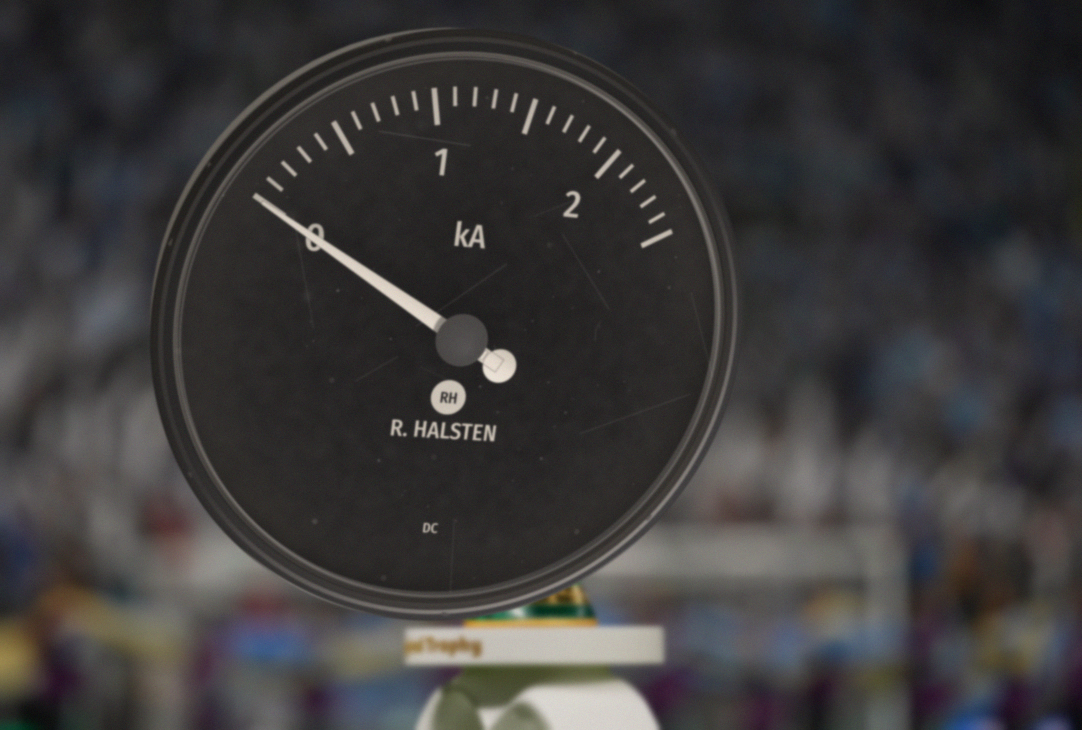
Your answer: 0 kA
